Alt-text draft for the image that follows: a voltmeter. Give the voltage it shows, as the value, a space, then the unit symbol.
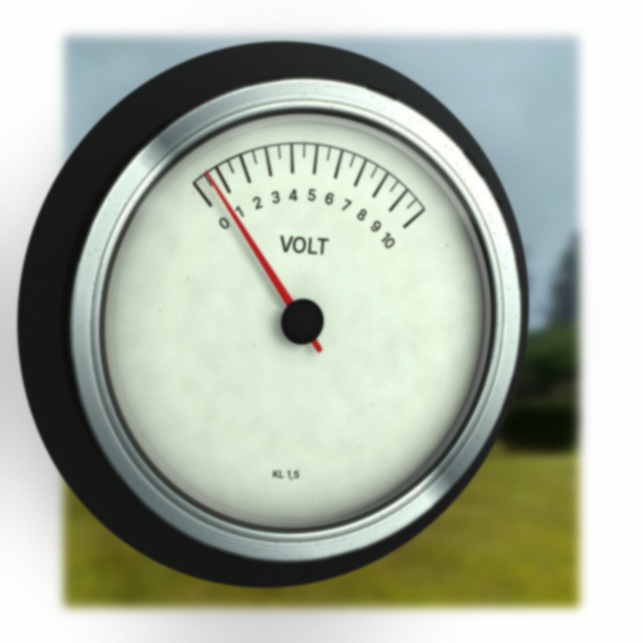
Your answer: 0.5 V
